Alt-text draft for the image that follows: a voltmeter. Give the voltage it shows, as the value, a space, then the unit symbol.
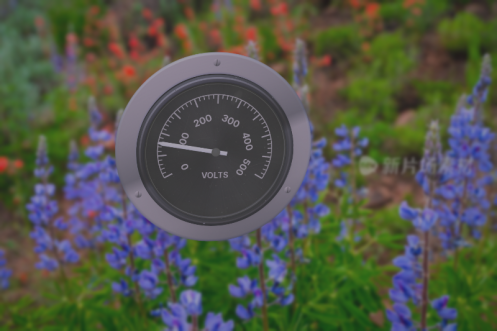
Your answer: 80 V
